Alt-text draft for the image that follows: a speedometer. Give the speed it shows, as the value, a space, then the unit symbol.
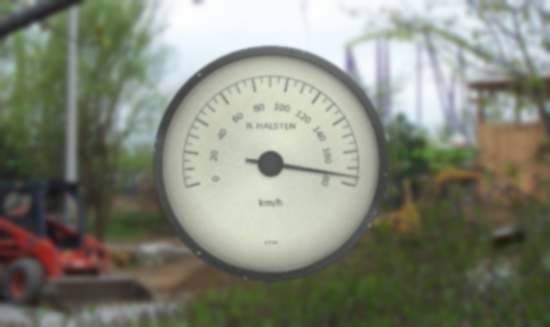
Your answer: 175 km/h
